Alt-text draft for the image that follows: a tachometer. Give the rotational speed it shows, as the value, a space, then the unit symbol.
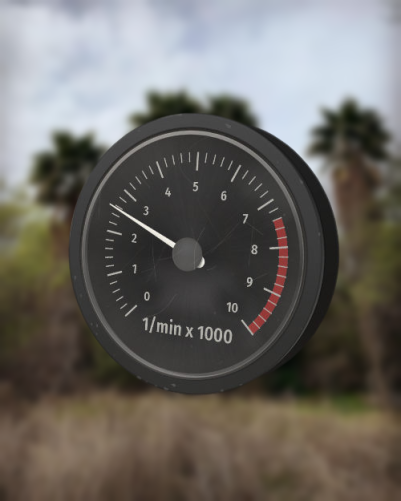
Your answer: 2600 rpm
